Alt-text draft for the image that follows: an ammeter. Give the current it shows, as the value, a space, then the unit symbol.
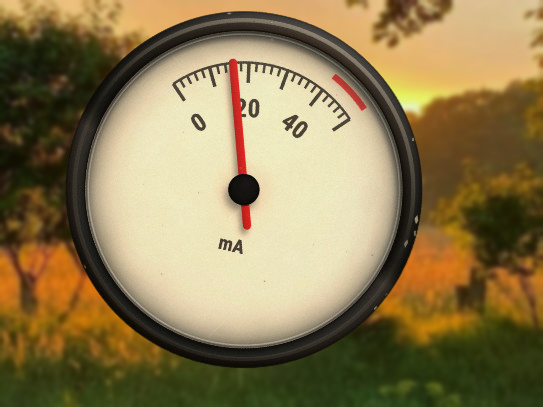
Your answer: 16 mA
